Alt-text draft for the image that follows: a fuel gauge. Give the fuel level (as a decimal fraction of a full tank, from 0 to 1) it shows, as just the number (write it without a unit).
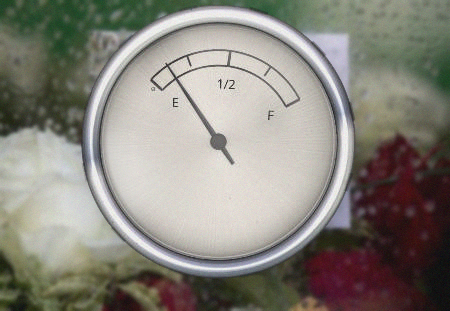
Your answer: 0.125
